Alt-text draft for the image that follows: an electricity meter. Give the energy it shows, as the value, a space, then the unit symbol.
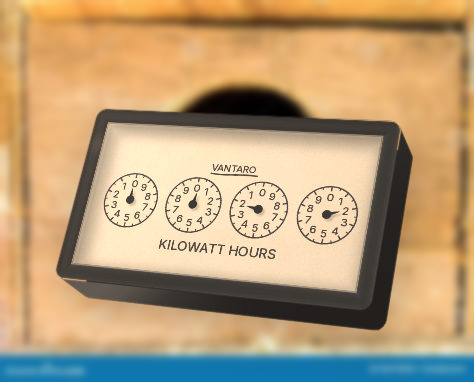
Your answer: 22 kWh
